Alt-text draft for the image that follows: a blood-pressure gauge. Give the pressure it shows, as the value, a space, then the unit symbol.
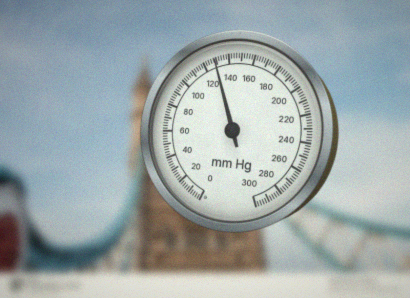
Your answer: 130 mmHg
